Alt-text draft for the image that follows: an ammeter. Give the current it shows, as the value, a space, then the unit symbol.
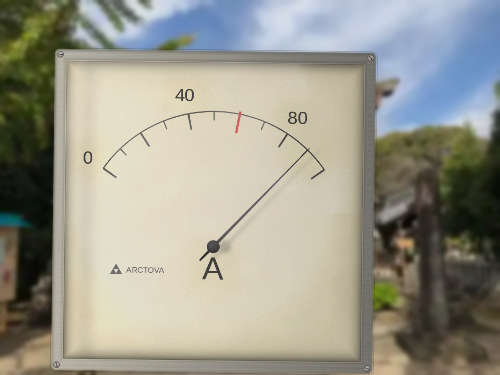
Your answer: 90 A
